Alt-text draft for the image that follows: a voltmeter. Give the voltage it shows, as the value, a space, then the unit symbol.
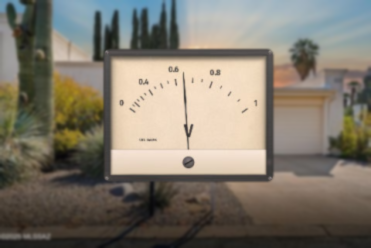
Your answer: 0.65 V
